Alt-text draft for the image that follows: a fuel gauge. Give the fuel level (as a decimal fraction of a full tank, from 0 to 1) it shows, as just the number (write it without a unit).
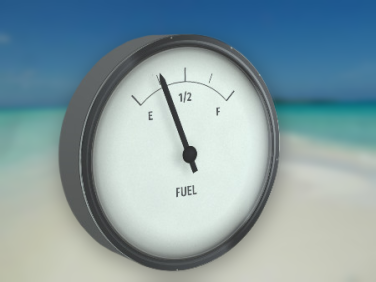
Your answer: 0.25
